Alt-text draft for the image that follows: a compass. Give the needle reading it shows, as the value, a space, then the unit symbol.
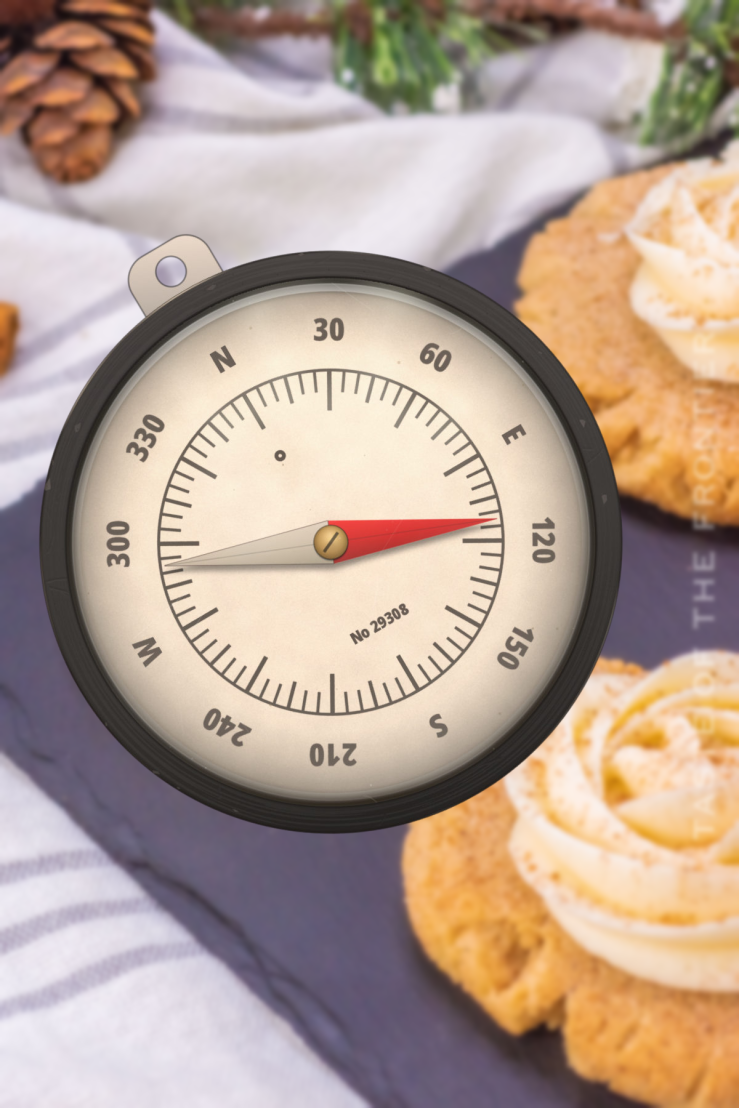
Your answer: 112.5 °
